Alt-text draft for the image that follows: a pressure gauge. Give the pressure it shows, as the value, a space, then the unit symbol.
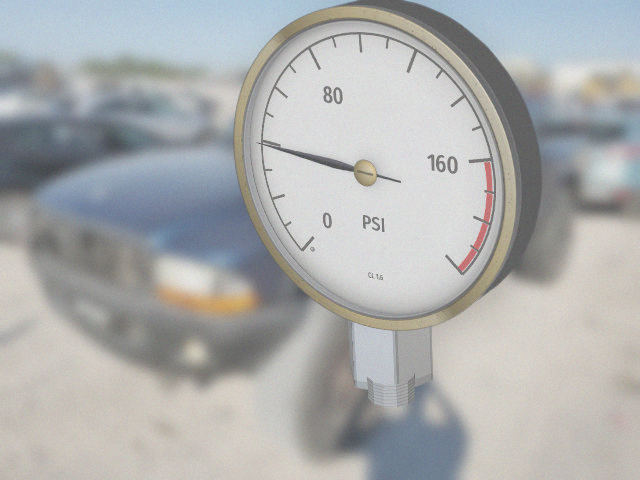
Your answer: 40 psi
